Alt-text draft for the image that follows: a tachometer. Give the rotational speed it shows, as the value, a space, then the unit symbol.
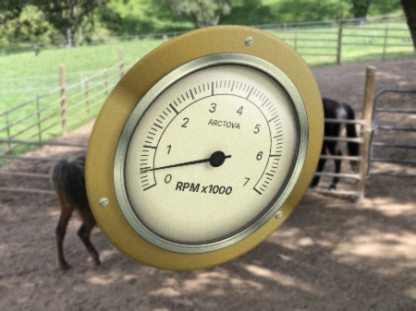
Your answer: 500 rpm
